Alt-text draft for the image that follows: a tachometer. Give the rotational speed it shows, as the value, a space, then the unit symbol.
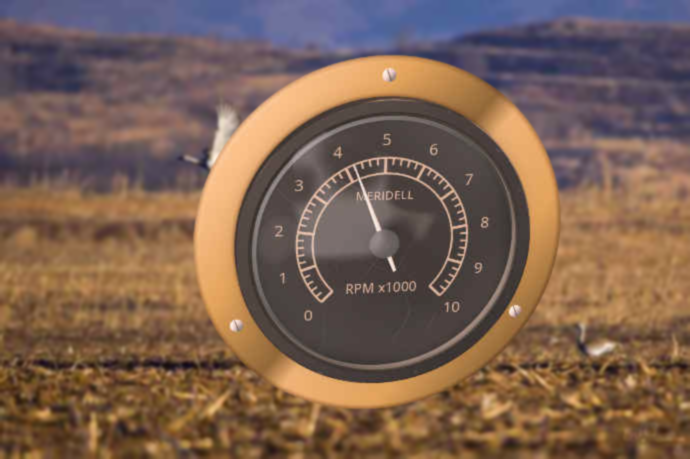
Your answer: 4200 rpm
